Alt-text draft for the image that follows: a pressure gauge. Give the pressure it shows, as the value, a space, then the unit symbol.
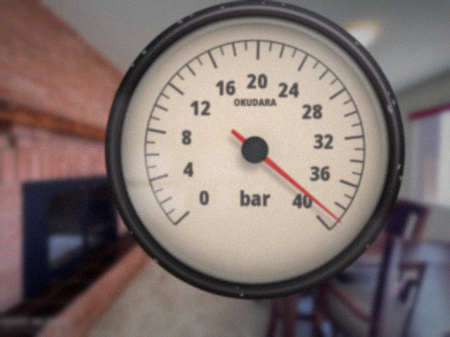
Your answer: 39 bar
